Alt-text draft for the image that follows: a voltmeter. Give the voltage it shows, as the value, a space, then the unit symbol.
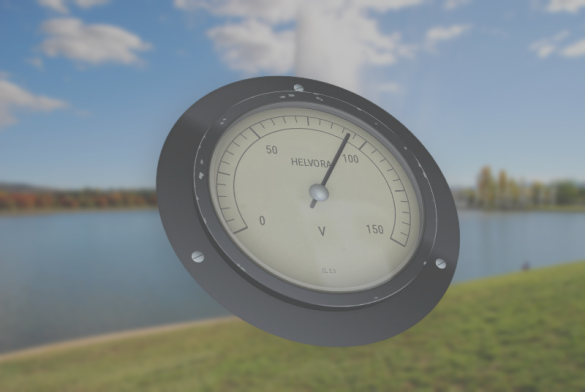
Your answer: 92.5 V
